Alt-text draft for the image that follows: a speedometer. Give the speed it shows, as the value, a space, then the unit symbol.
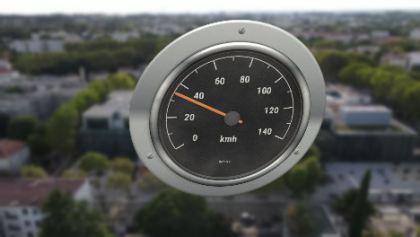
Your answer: 35 km/h
